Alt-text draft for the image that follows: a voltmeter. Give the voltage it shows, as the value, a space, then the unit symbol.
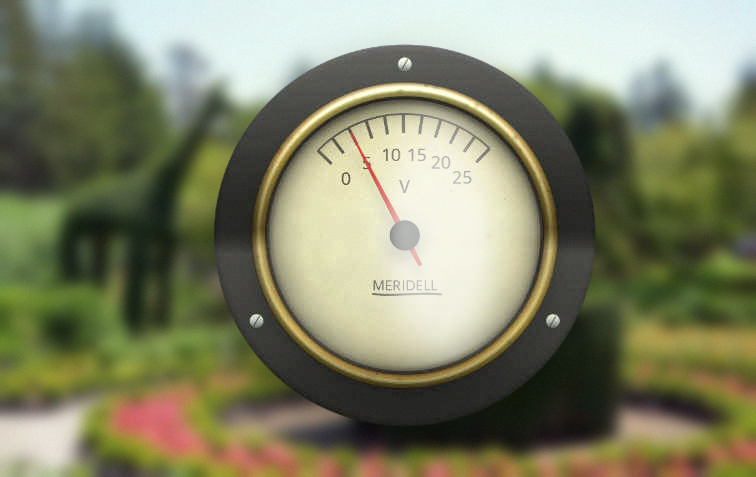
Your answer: 5 V
